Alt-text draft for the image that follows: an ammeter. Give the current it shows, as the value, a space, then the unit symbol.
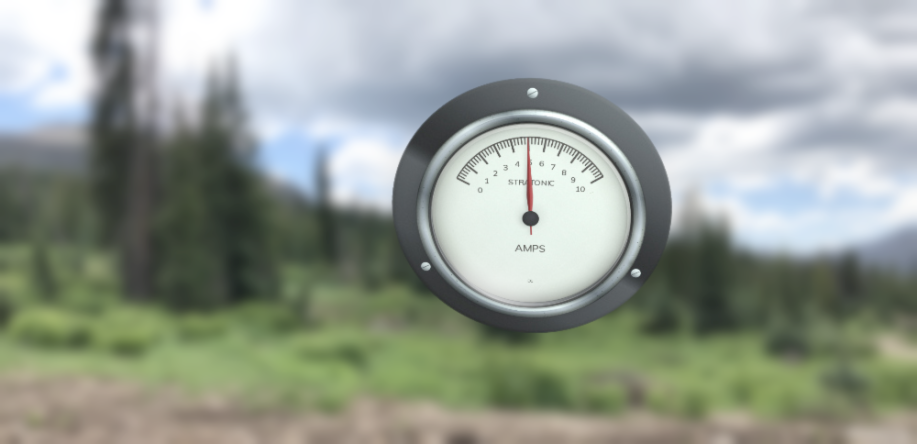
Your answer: 5 A
